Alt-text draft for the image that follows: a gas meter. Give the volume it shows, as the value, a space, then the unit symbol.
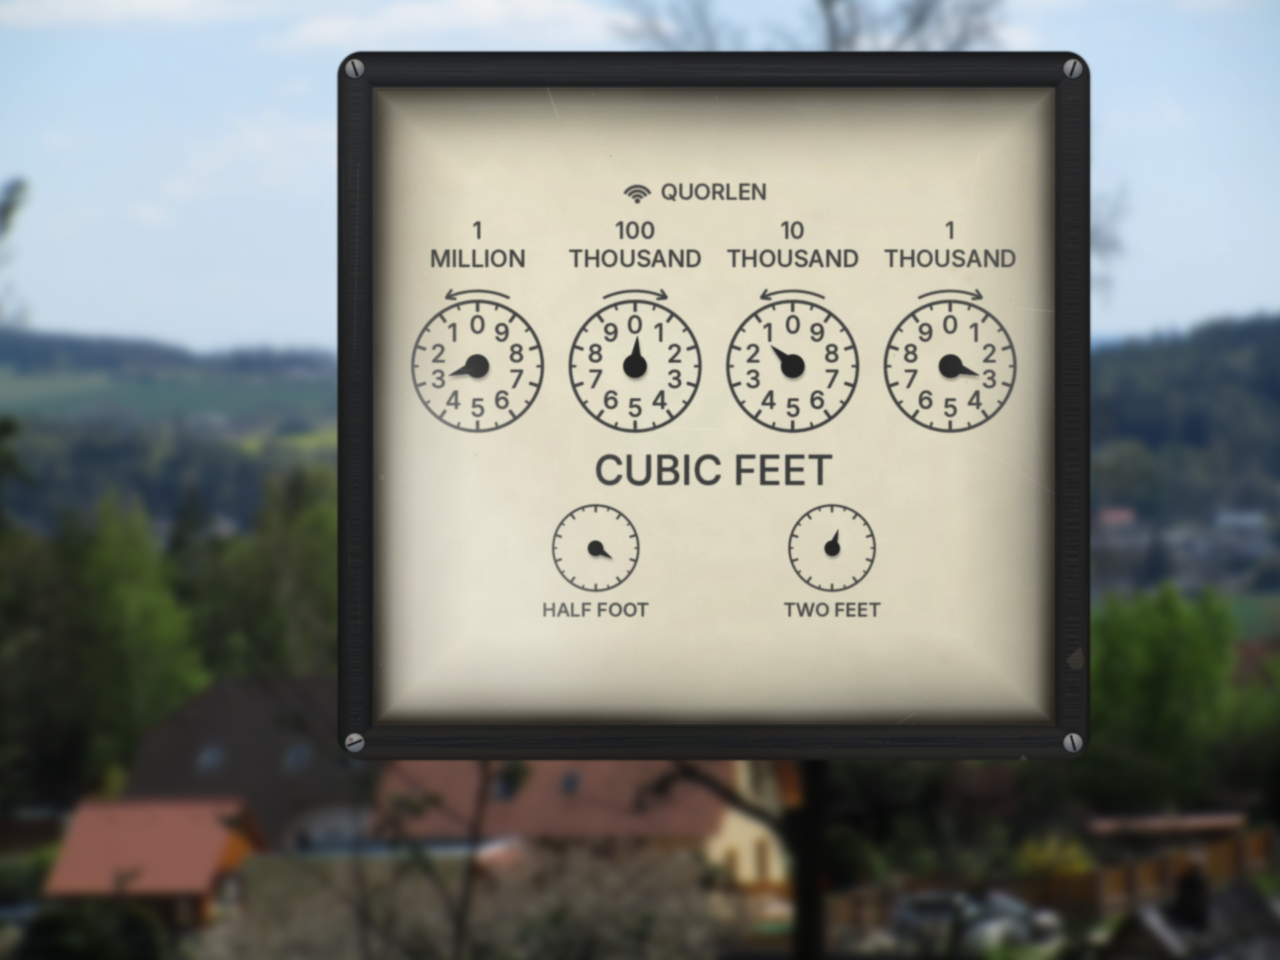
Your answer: 301300 ft³
